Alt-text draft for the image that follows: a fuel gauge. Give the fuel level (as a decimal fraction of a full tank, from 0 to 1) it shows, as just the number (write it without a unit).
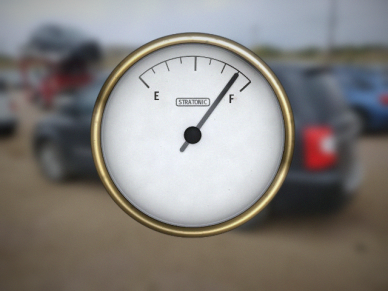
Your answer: 0.875
